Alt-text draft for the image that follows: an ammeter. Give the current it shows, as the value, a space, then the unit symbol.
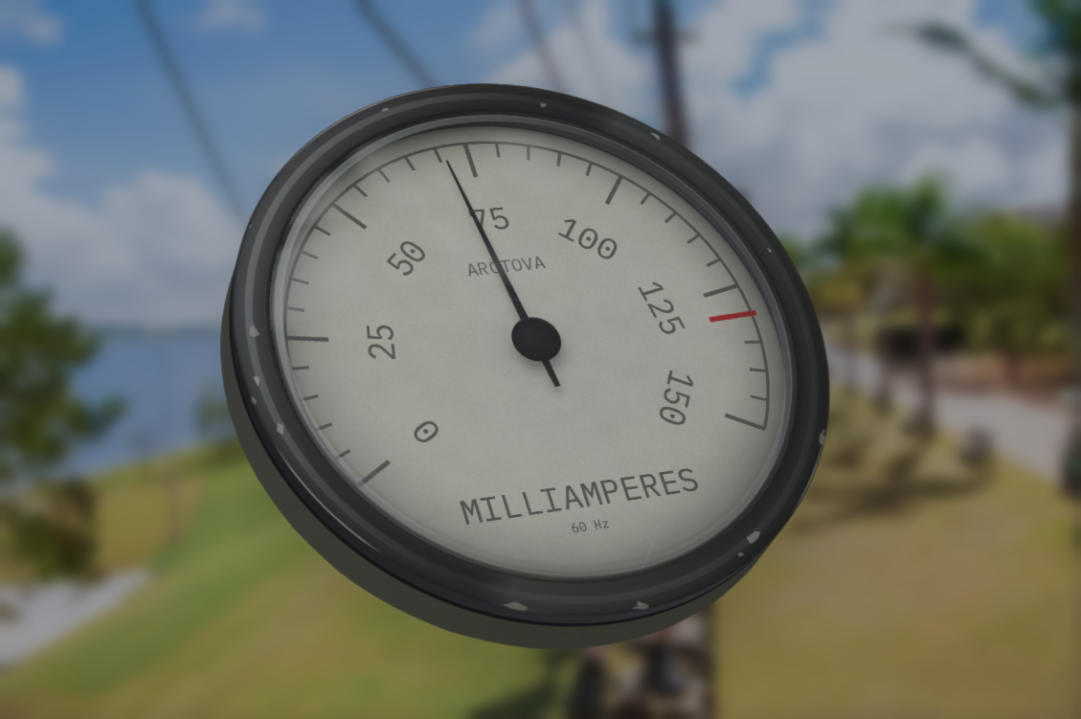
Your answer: 70 mA
